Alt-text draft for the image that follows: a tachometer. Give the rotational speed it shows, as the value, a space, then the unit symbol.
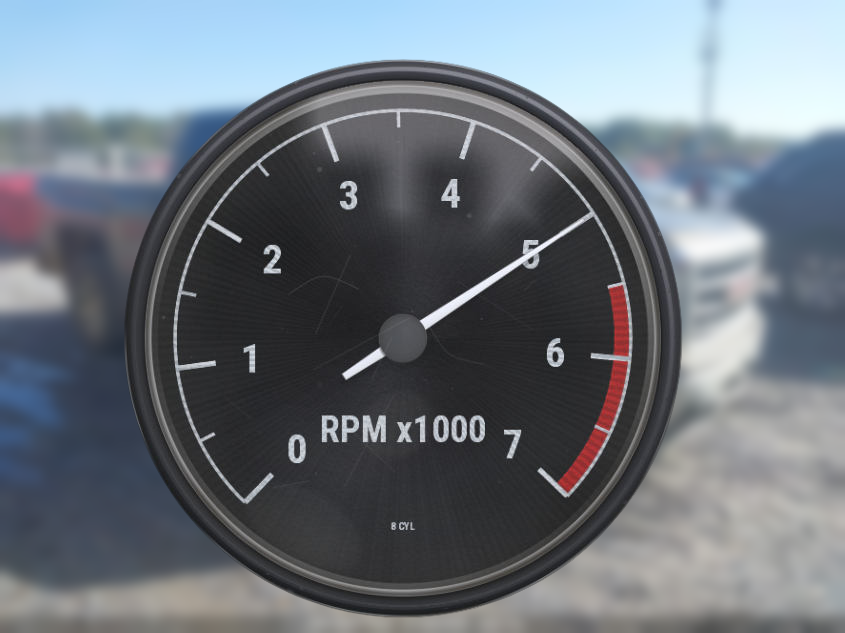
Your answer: 5000 rpm
